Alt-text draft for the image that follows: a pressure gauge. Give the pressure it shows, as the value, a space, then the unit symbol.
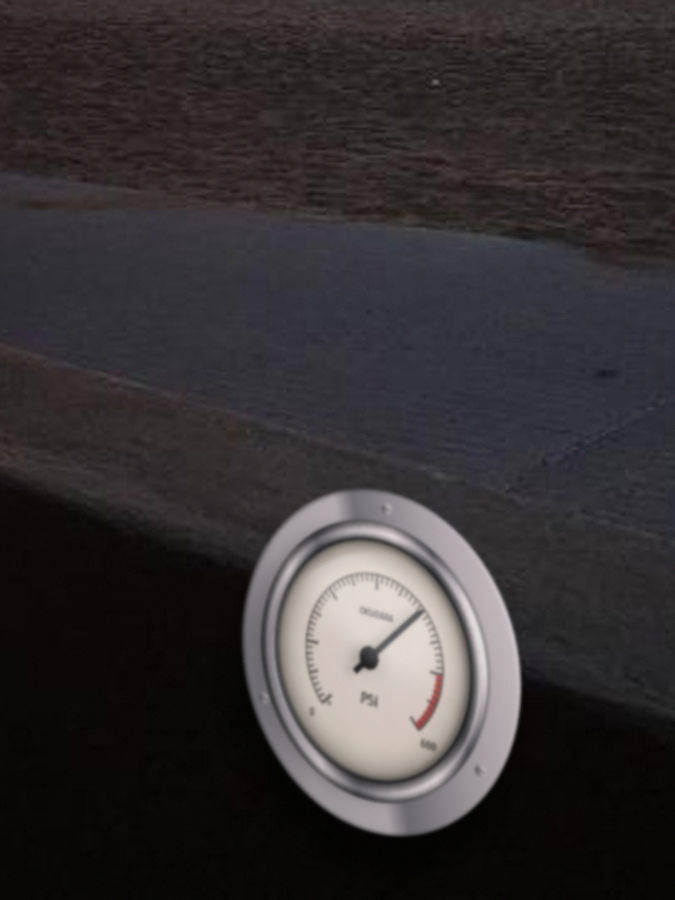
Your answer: 400 psi
